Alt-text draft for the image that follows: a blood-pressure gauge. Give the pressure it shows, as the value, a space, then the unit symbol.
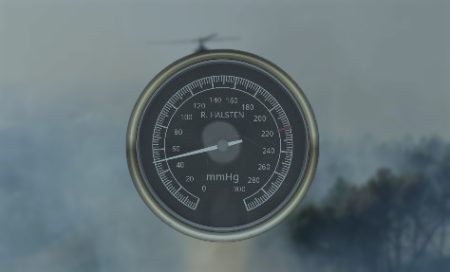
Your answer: 50 mmHg
